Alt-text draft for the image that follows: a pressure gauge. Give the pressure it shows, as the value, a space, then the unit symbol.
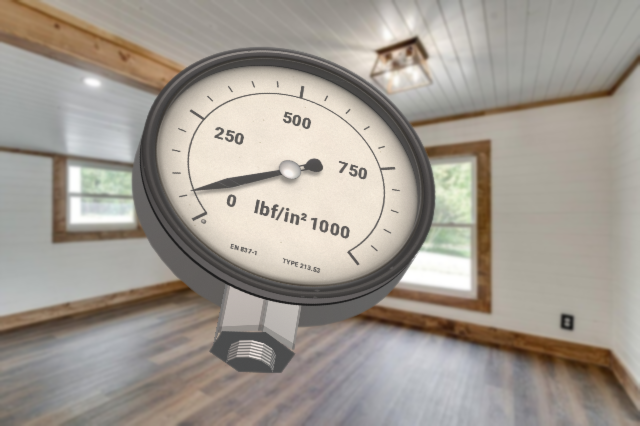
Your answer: 50 psi
